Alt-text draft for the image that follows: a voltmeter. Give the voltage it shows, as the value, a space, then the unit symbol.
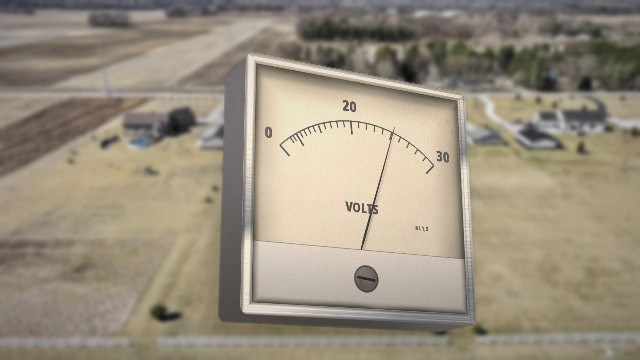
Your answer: 25 V
